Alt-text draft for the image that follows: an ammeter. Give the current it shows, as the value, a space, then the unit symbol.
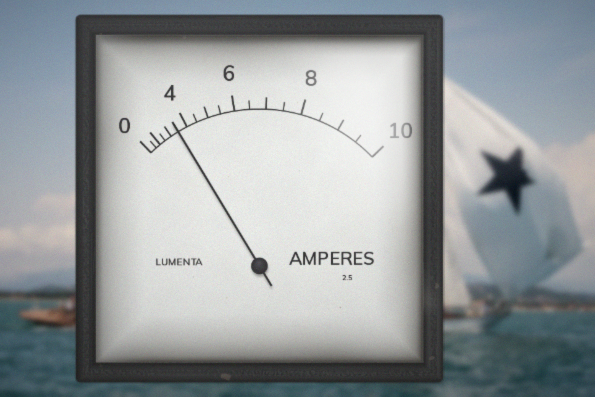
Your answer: 3.5 A
